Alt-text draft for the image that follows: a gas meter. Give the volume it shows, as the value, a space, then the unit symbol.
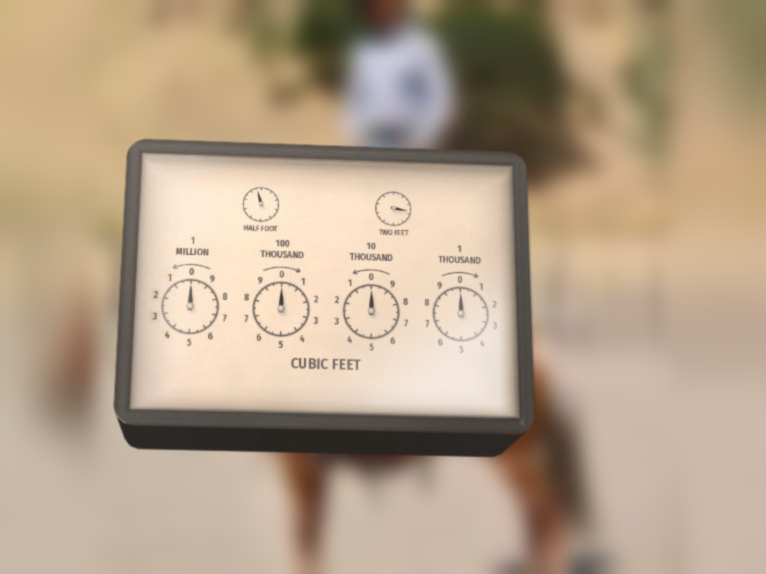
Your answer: 0 ft³
